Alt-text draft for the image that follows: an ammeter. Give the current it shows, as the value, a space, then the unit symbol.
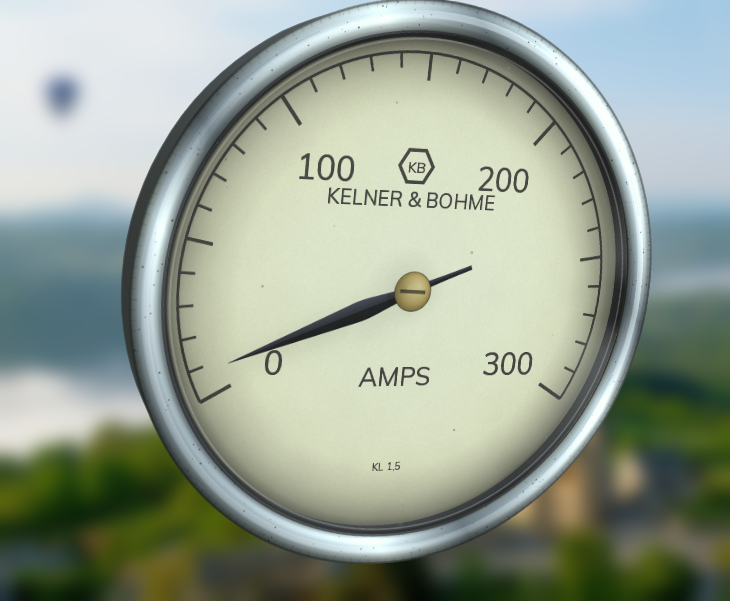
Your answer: 10 A
